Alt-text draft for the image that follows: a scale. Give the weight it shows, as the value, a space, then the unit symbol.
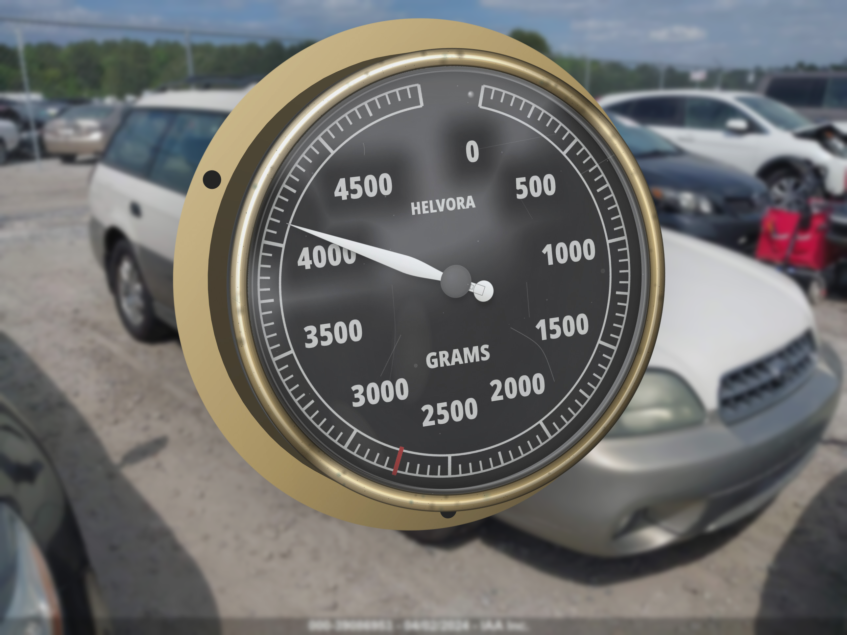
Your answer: 4100 g
